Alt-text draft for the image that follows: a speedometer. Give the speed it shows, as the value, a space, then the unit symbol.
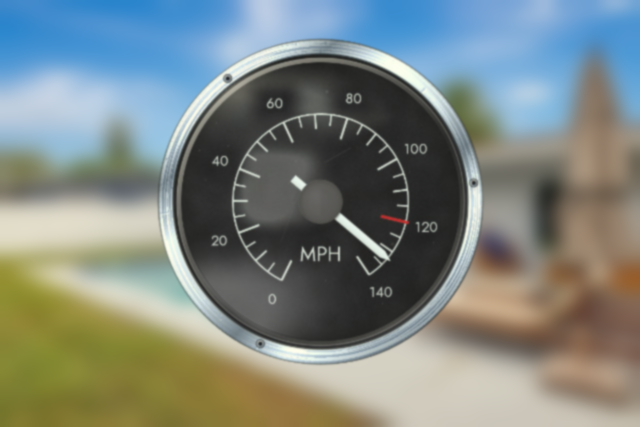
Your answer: 132.5 mph
